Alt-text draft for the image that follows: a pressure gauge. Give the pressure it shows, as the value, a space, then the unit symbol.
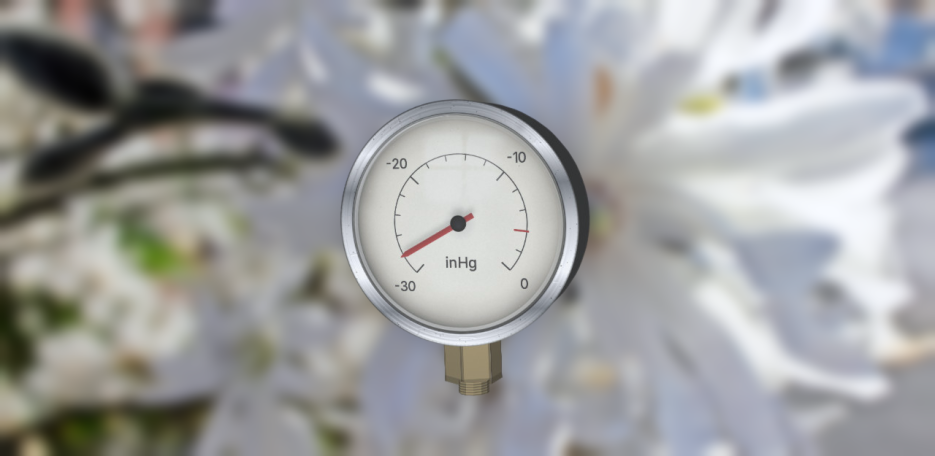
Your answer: -28 inHg
